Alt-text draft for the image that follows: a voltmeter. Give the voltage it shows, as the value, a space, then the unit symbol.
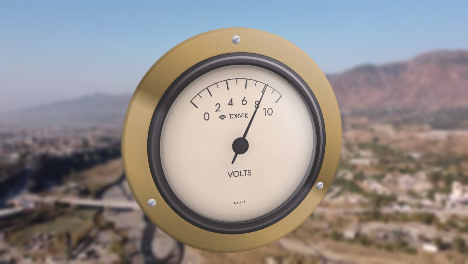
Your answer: 8 V
